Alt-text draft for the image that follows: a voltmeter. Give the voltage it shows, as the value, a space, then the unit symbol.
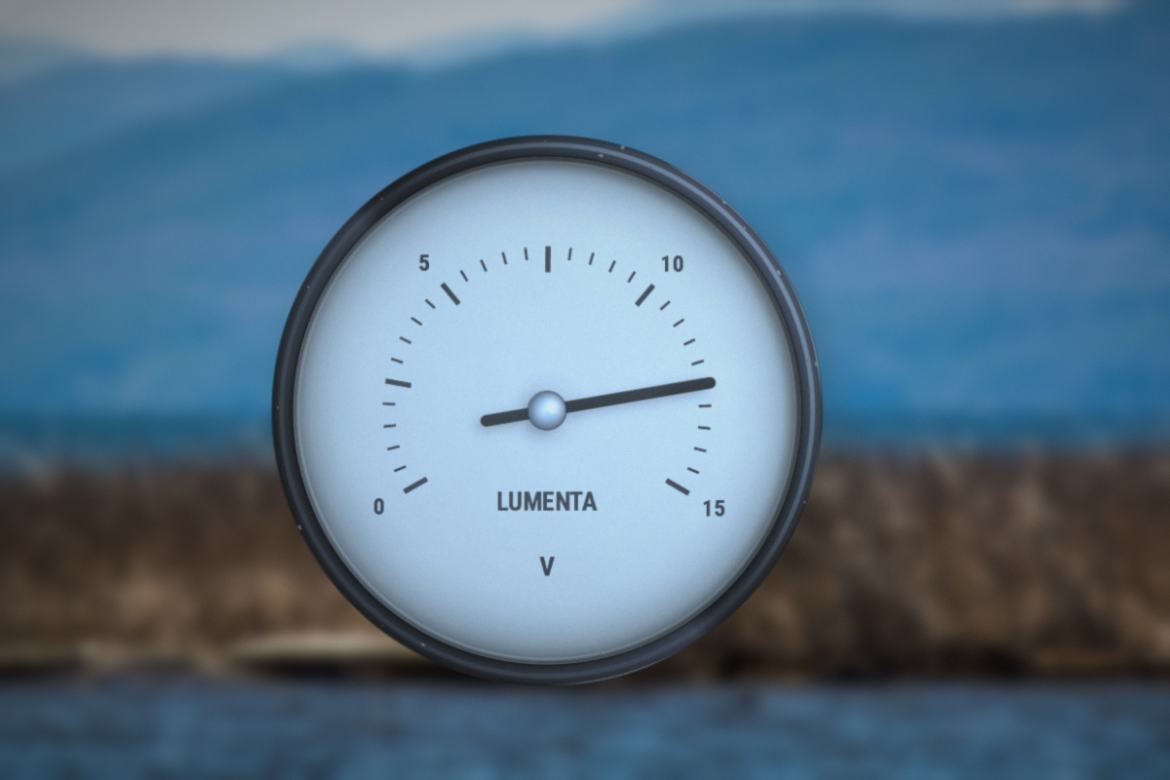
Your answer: 12.5 V
